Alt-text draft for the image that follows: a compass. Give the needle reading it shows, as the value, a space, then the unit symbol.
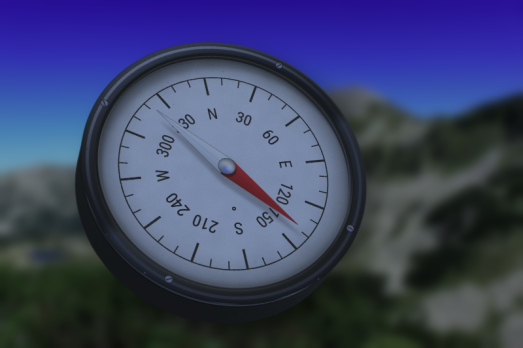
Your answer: 140 °
